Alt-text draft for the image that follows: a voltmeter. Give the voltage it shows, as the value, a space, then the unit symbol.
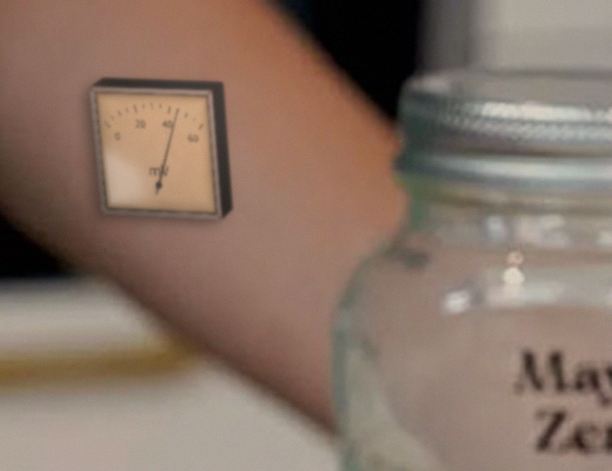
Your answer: 45 mV
